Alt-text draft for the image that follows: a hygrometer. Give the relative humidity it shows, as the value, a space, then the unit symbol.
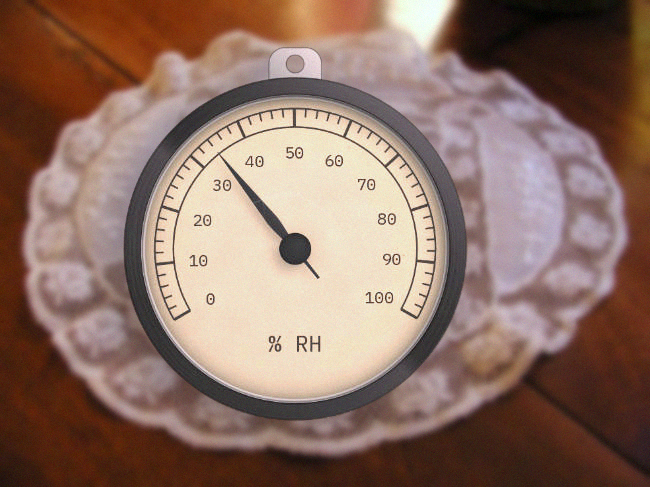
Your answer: 34 %
